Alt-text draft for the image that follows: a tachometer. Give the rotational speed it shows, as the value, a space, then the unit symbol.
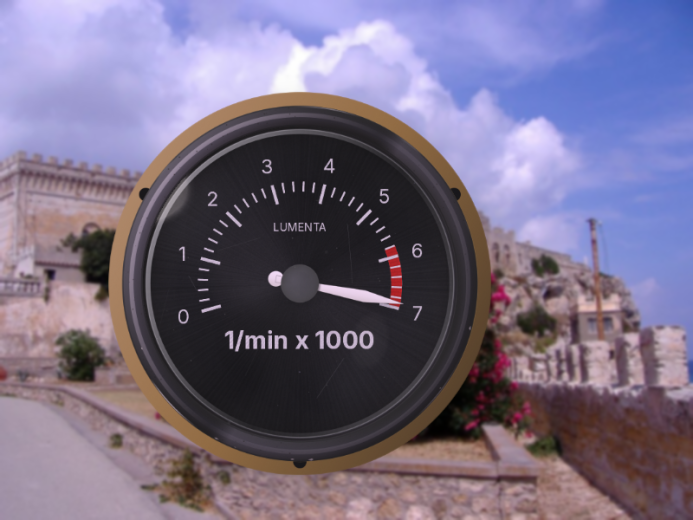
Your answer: 6900 rpm
